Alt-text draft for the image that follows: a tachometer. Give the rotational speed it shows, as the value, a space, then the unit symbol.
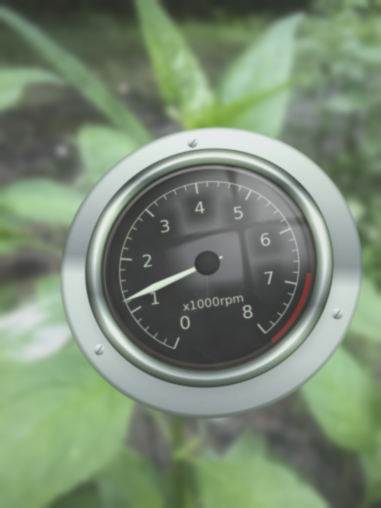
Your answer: 1200 rpm
